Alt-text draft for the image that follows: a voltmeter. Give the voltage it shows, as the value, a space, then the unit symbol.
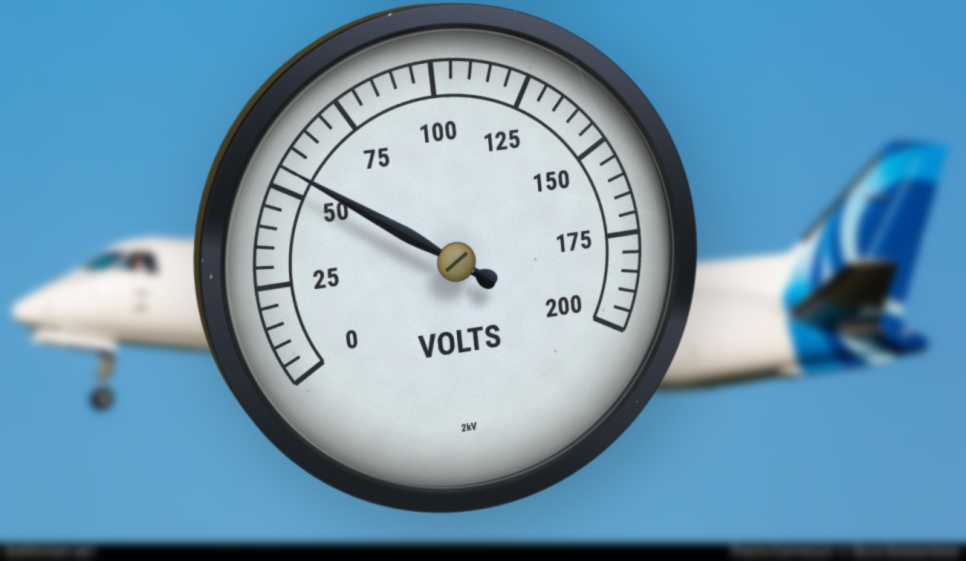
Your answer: 55 V
